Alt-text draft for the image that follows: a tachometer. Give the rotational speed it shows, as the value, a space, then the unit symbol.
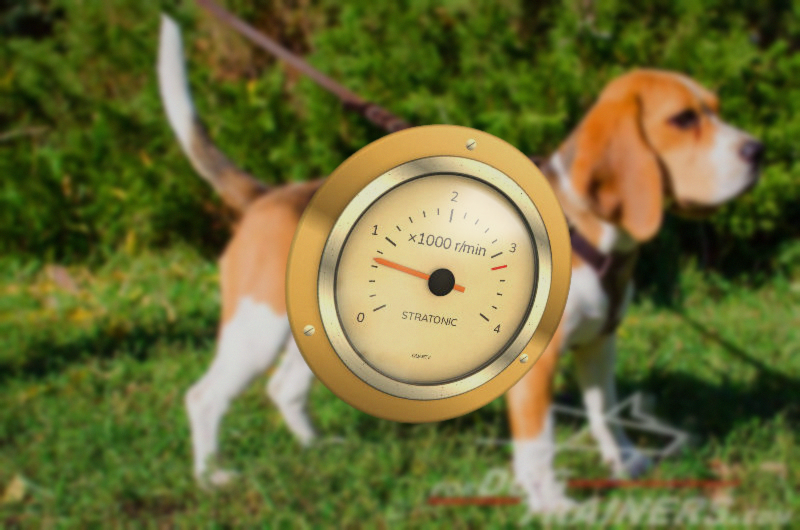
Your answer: 700 rpm
